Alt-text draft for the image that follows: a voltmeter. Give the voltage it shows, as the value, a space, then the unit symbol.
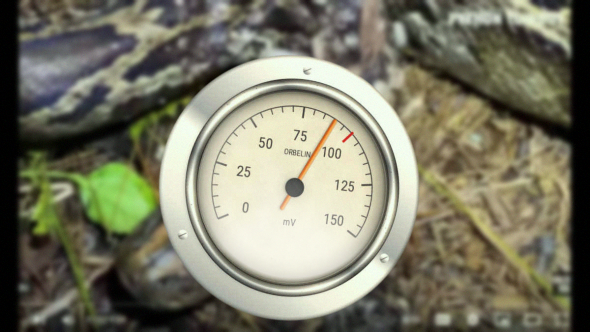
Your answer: 90 mV
